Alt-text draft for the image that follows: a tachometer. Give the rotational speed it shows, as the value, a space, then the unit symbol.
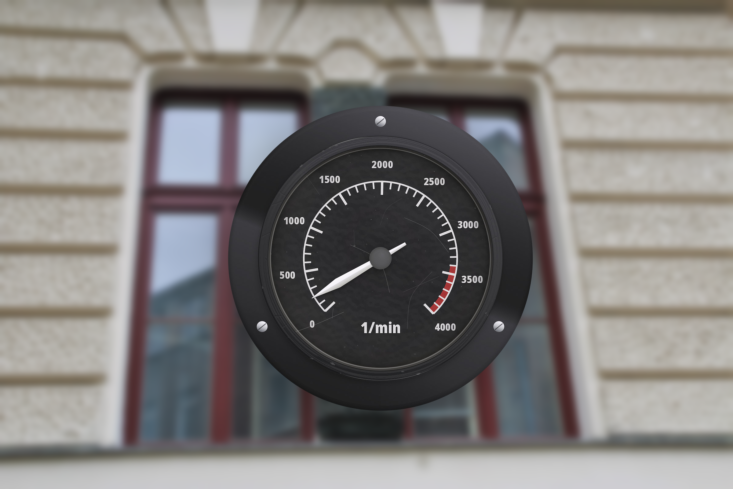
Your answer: 200 rpm
